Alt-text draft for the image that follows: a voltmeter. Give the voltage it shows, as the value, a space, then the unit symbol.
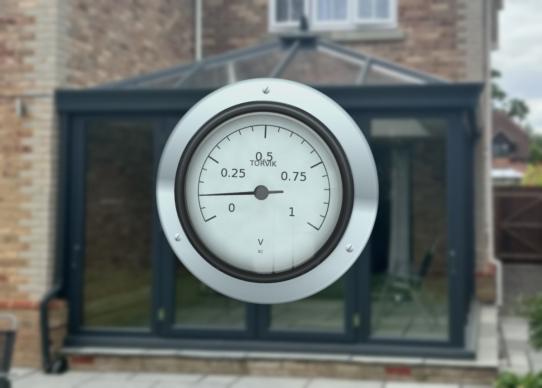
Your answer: 0.1 V
